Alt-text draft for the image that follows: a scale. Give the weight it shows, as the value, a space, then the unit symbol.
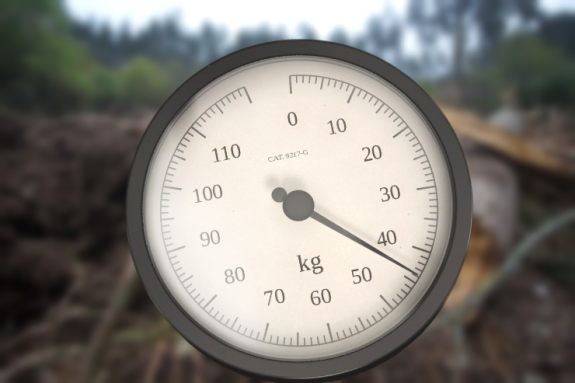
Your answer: 44 kg
